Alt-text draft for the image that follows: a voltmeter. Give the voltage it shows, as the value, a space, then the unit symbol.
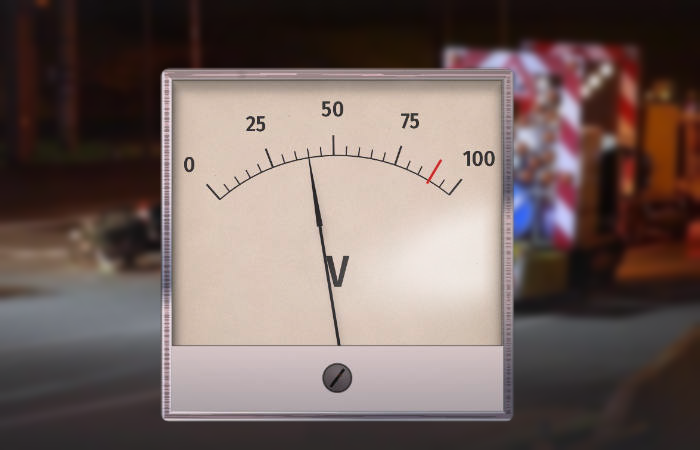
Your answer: 40 V
